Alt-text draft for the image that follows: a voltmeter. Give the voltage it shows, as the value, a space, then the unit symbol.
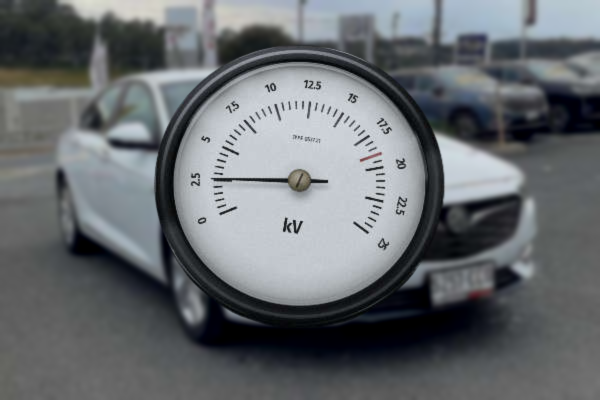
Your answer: 2.5 kV
